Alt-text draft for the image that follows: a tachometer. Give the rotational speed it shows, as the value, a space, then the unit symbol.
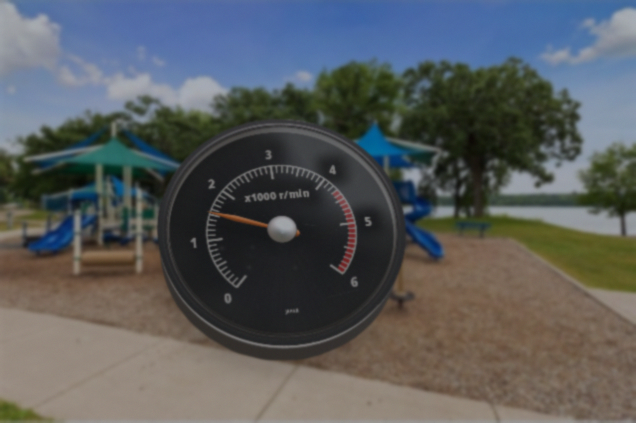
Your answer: 1500 rpm
